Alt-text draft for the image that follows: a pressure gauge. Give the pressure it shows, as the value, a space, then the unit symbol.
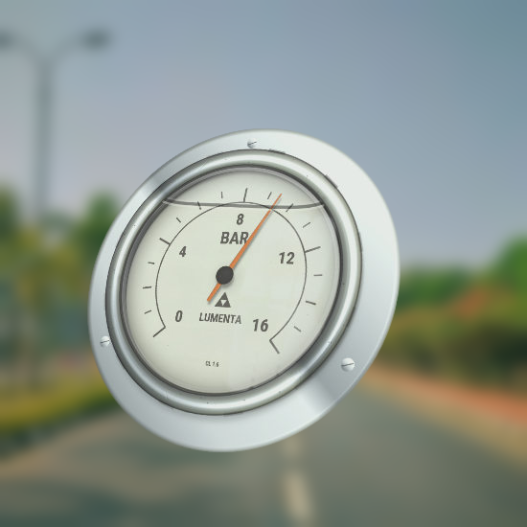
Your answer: 9.5 bar
